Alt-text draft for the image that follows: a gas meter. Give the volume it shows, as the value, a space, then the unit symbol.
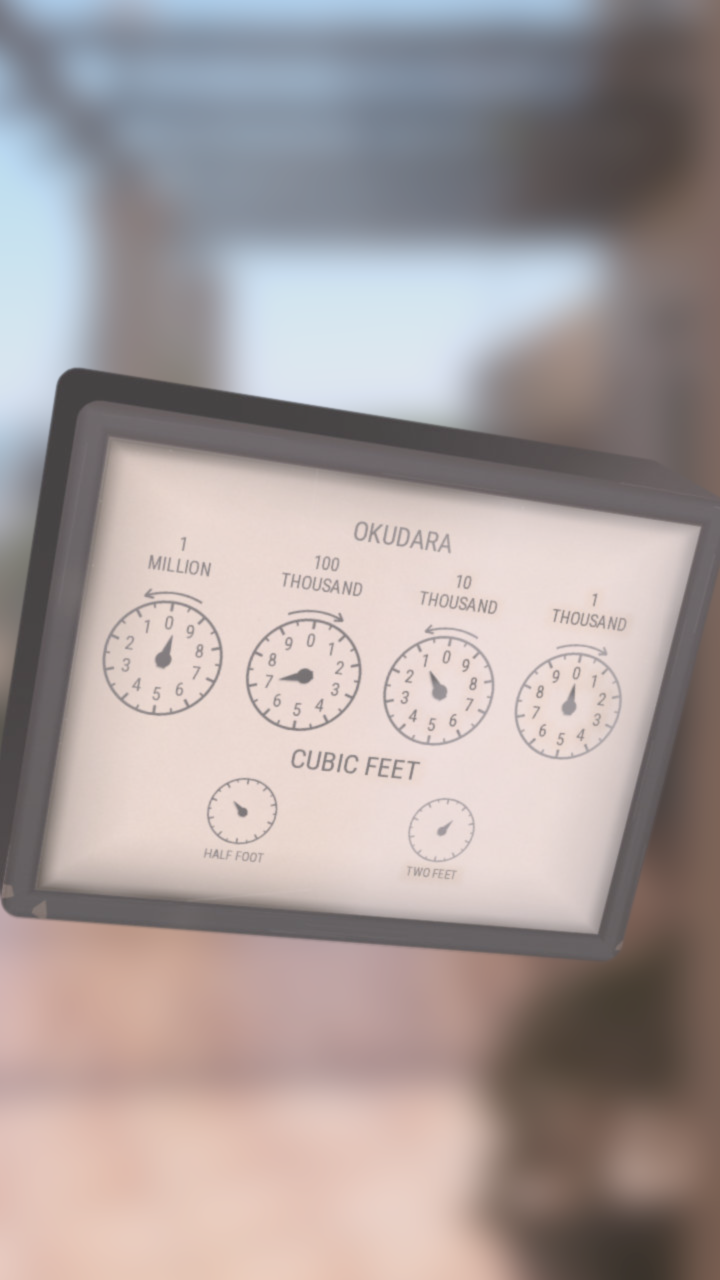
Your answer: 971000 ft³
